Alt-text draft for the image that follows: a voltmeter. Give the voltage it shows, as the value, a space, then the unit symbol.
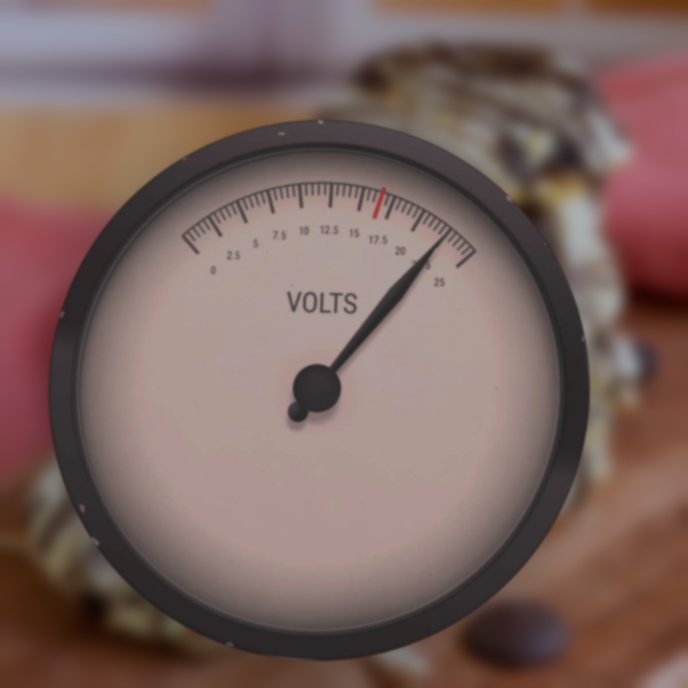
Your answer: 22.5 V
